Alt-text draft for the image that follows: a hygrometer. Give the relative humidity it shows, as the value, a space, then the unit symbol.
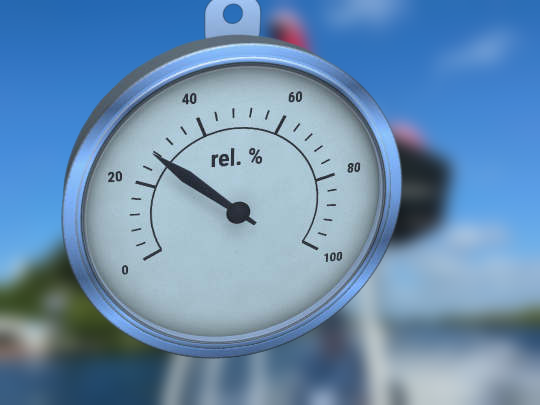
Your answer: 28 %
